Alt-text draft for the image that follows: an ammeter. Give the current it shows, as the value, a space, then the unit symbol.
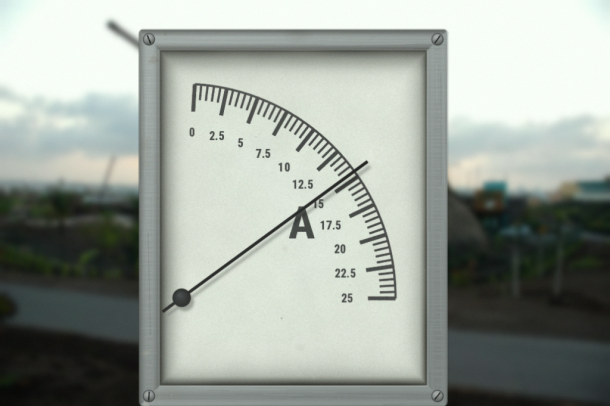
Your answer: 14.5 A
